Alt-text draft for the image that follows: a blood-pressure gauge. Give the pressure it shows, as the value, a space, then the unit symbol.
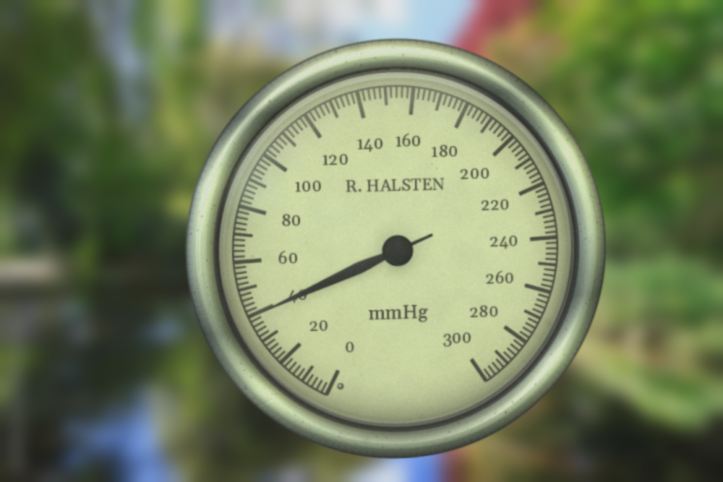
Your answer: 40 mmHg
